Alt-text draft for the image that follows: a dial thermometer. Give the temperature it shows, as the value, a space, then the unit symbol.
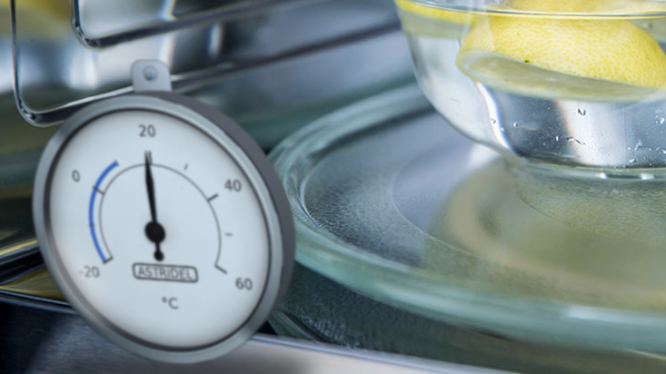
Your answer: 20 °C
